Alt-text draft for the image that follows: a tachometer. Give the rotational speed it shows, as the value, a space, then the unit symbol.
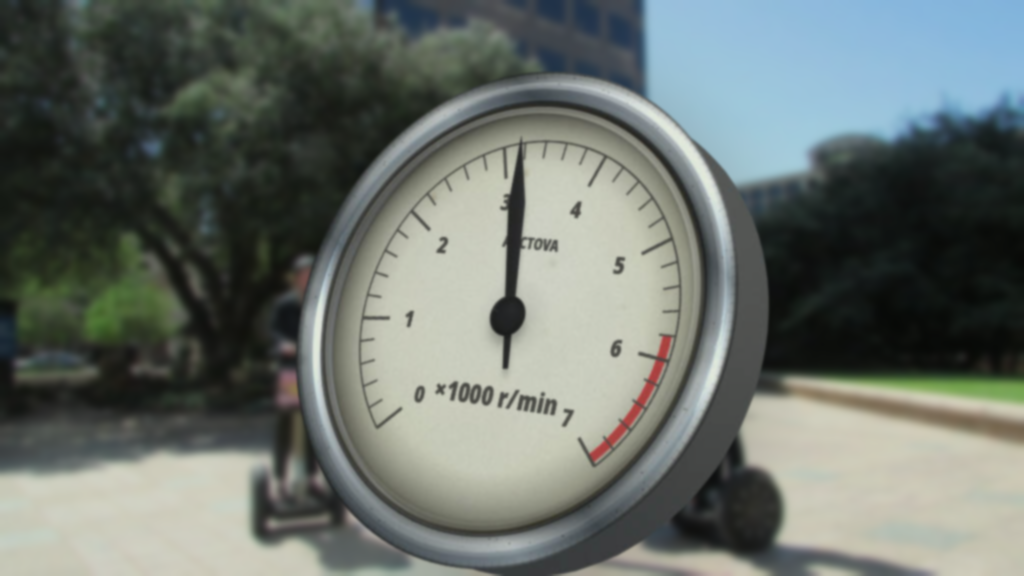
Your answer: 3200 rpm
